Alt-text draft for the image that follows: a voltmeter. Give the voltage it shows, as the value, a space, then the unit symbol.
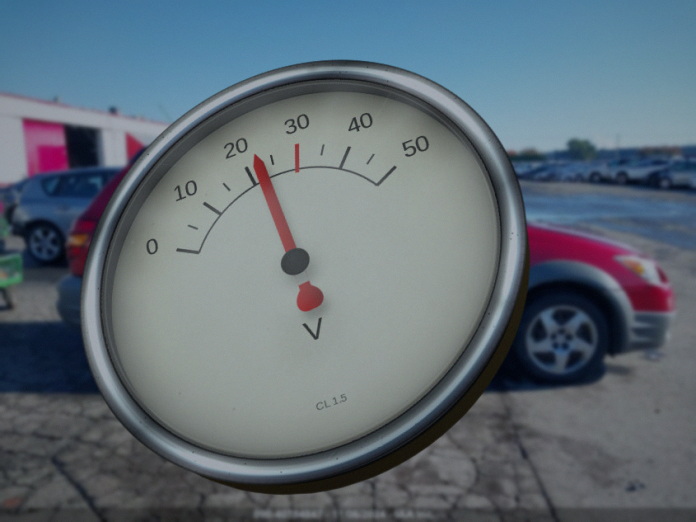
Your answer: 22.5 V
